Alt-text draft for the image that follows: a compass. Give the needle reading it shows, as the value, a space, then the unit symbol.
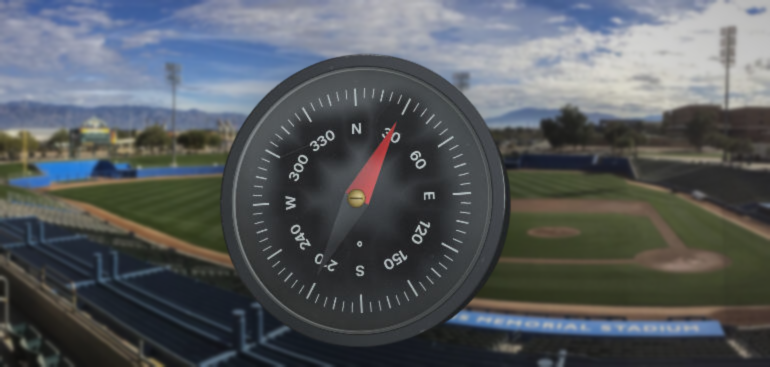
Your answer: 30 °
